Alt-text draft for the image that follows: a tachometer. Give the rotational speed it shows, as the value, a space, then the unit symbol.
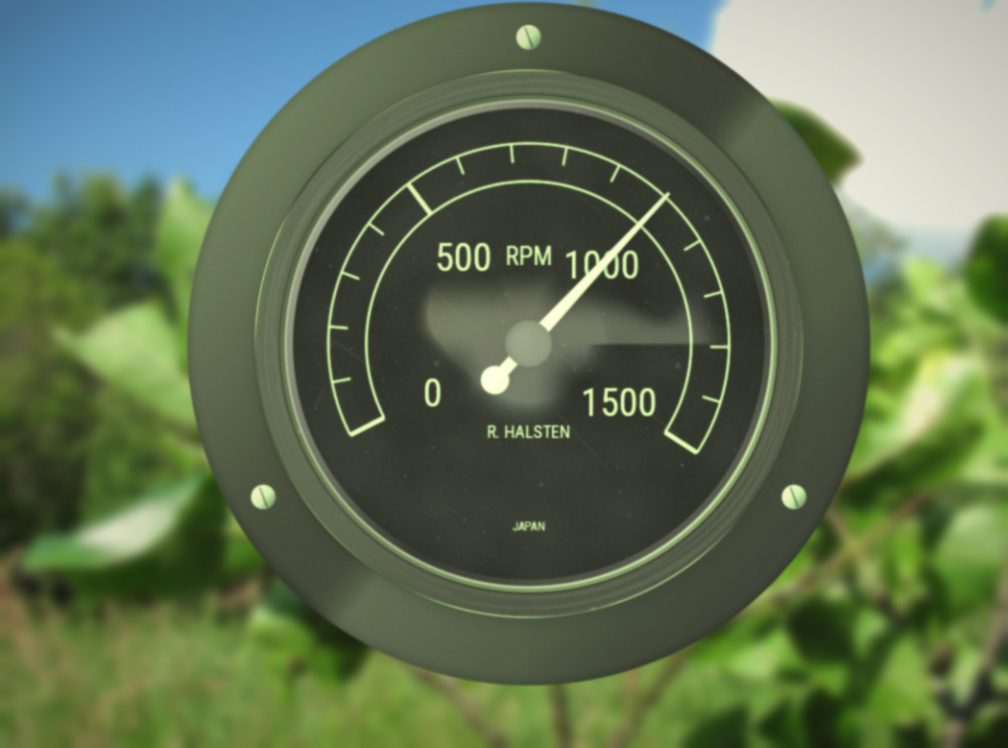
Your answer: 1000 rpm
